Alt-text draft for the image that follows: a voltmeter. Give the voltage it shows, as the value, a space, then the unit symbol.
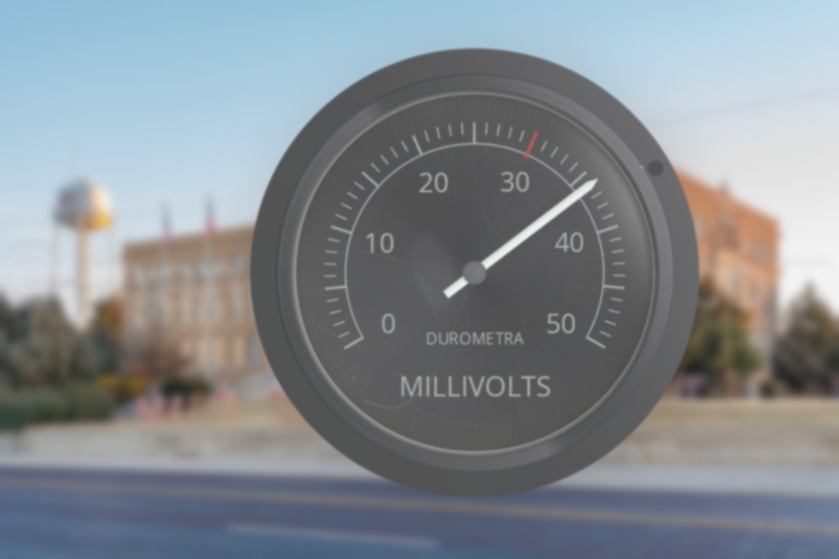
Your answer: 36 mV
